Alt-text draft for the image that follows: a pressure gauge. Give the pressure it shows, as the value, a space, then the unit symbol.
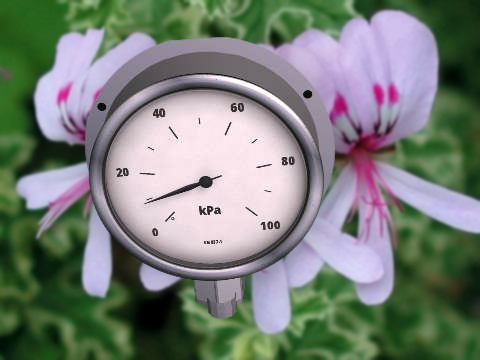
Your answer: 10 kPa
